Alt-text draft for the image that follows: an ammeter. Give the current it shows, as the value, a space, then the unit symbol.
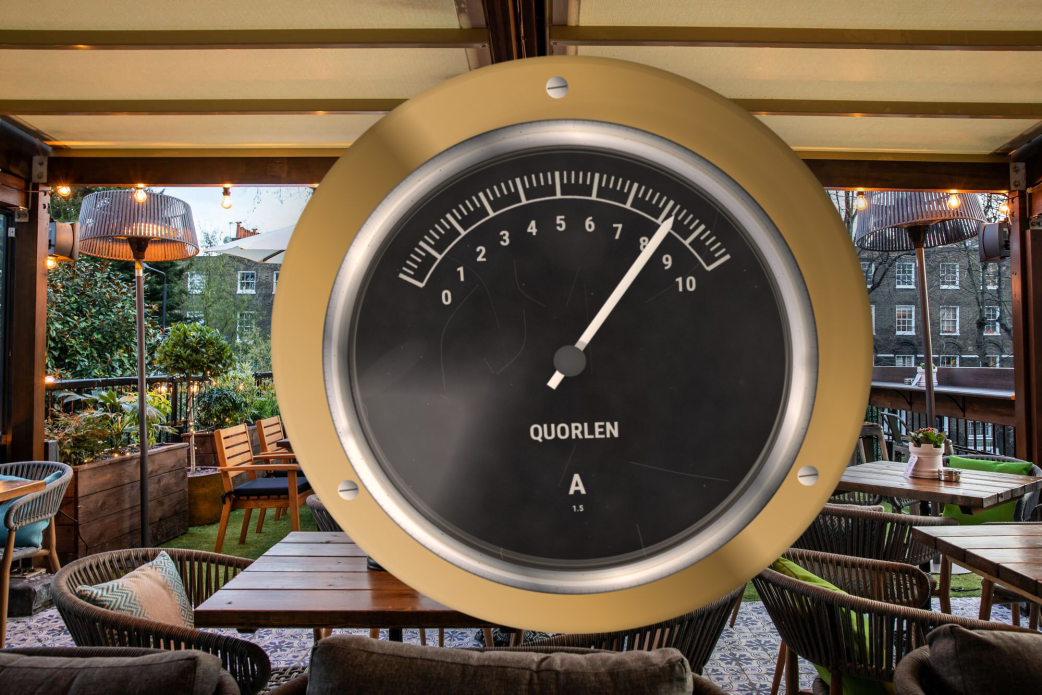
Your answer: 8.2 A
